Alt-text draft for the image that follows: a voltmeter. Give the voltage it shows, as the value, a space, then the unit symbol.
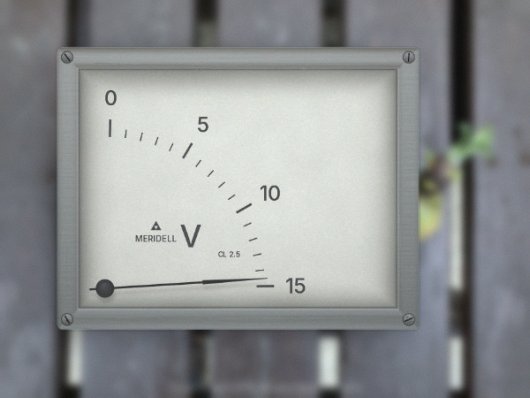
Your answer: 14.5 V
